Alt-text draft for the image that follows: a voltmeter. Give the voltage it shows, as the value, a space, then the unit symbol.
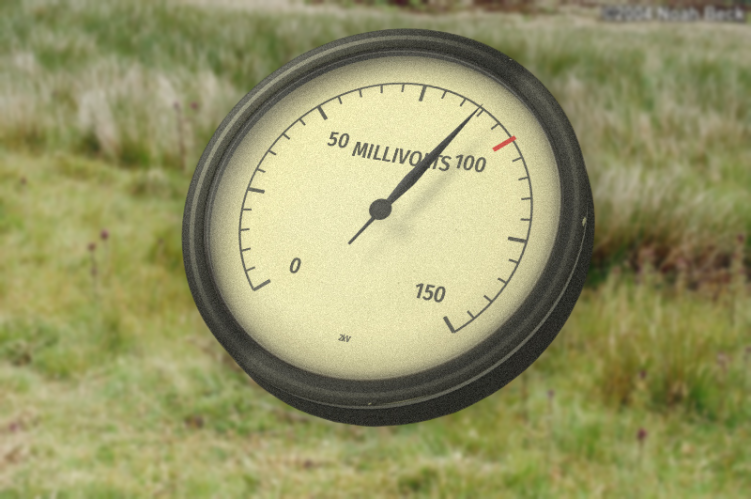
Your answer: 90 mV
